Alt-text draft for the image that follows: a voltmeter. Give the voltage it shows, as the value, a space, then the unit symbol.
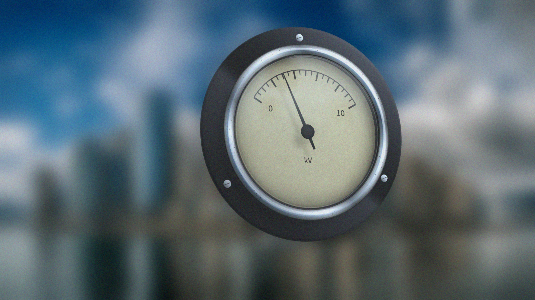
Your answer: 3 kV
